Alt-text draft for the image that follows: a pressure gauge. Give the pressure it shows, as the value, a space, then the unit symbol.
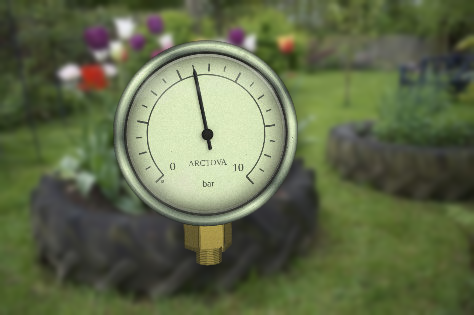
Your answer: 4.5 bar
